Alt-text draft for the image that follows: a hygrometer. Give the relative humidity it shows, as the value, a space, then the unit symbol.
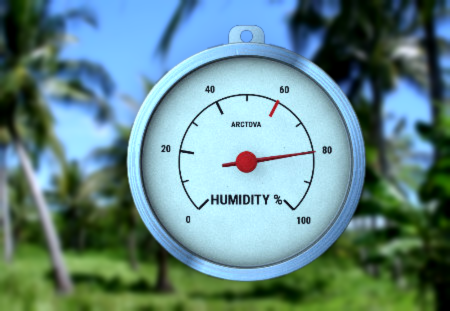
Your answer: 80 %
